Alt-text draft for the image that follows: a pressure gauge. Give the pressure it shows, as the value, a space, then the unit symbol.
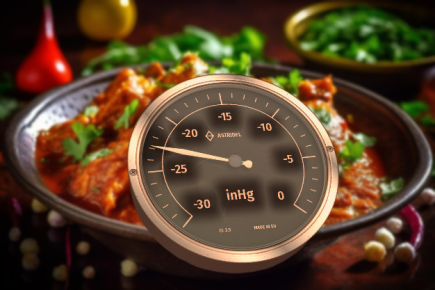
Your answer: -23 inHg
